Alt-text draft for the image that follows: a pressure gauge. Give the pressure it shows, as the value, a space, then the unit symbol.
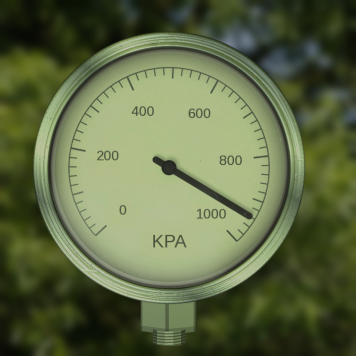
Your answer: 940 kPa
